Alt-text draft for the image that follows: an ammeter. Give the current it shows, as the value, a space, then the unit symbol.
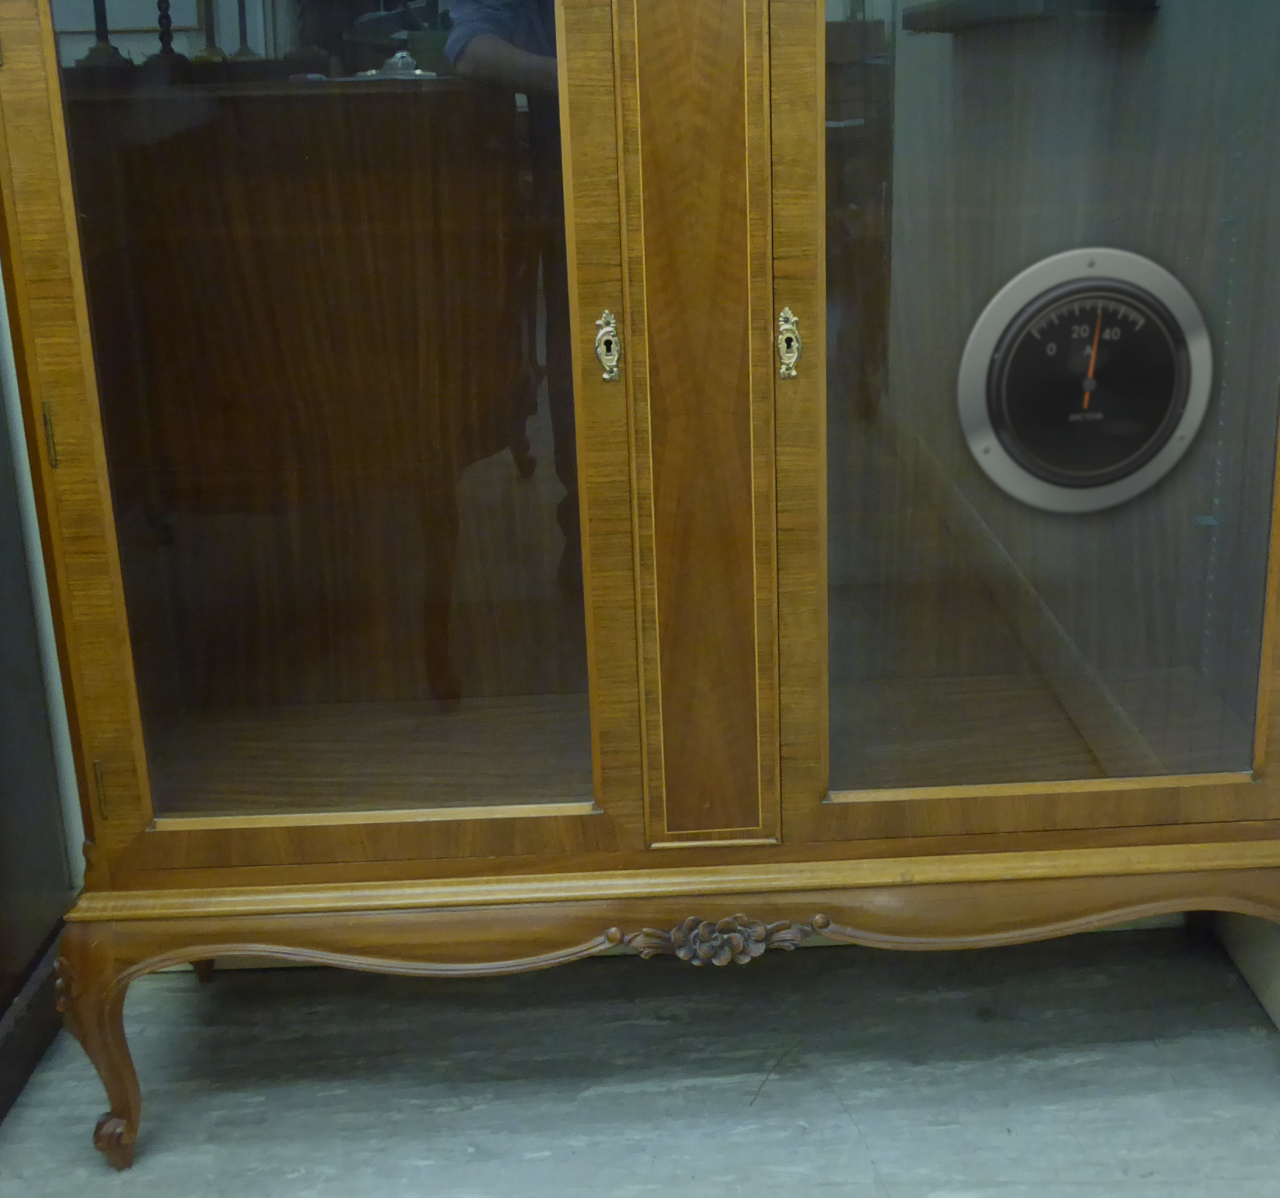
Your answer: 30 A
